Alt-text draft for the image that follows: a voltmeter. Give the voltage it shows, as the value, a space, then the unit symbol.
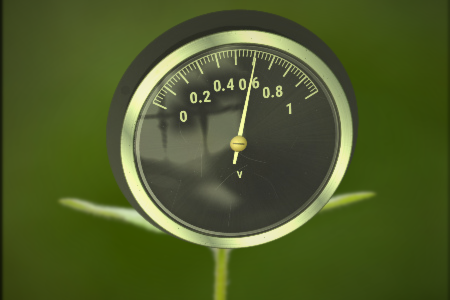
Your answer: 0.6 V
